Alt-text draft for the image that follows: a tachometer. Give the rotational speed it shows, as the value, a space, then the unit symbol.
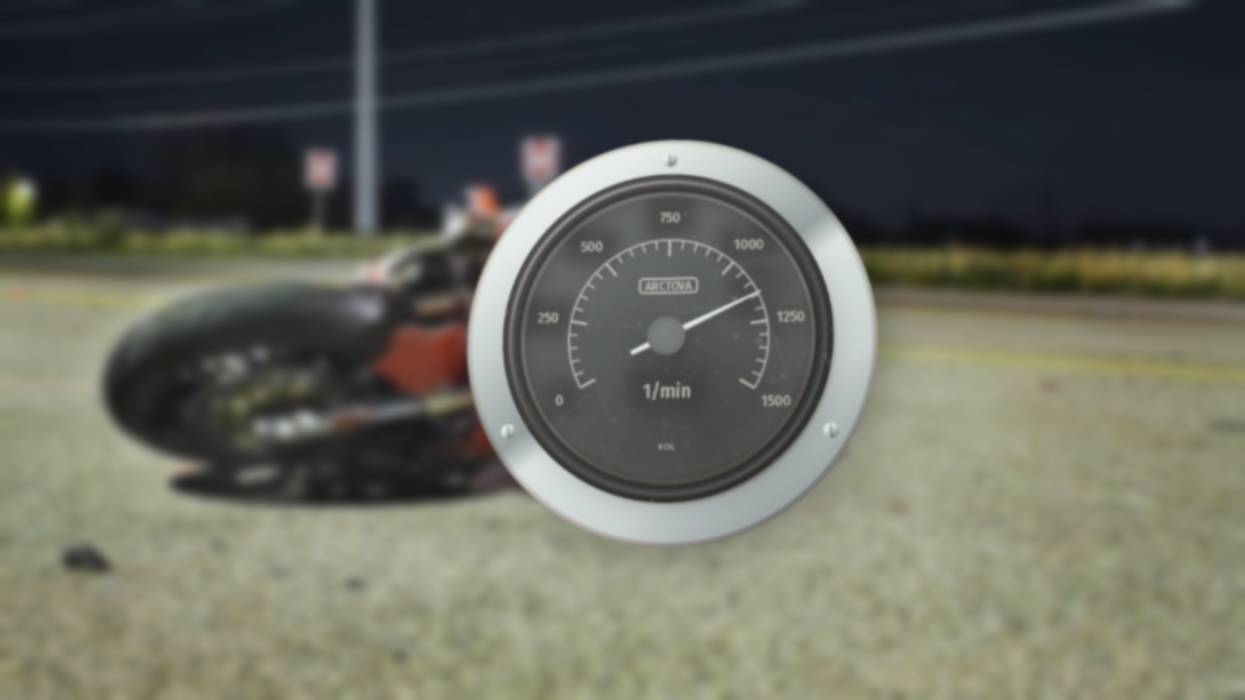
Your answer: 1150 rpm
